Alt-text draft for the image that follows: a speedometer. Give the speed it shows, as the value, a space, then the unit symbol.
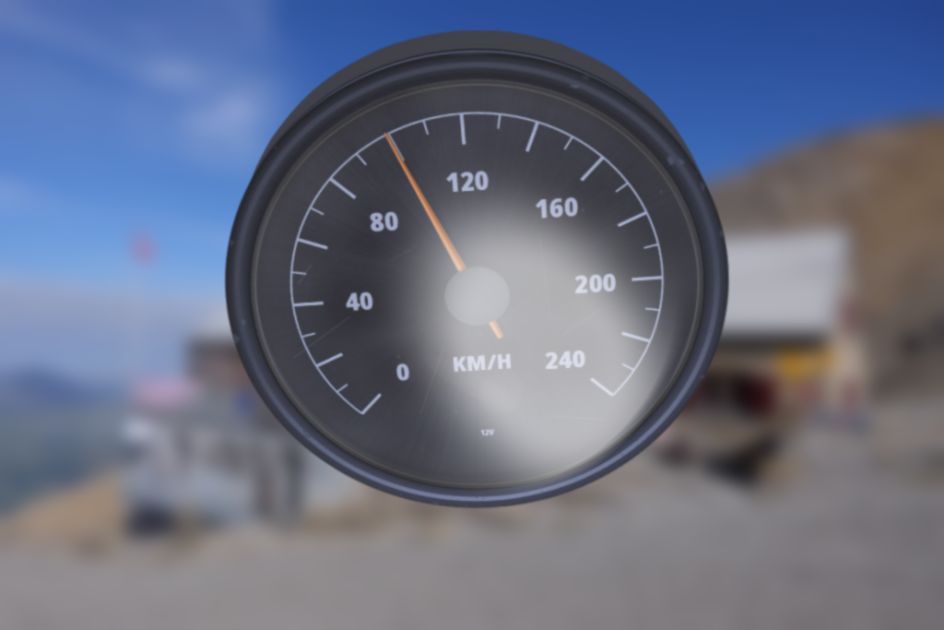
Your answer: 100 km/h
